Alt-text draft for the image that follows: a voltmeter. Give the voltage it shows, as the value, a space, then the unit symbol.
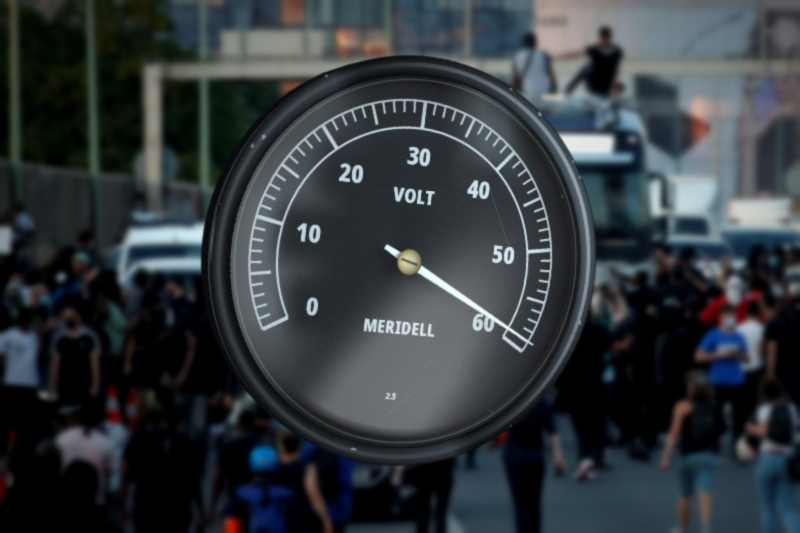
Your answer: 59 V
